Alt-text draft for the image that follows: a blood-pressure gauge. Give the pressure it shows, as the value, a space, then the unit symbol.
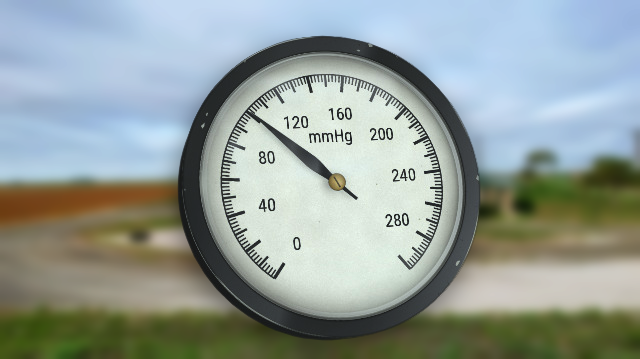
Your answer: 100 mmHg
